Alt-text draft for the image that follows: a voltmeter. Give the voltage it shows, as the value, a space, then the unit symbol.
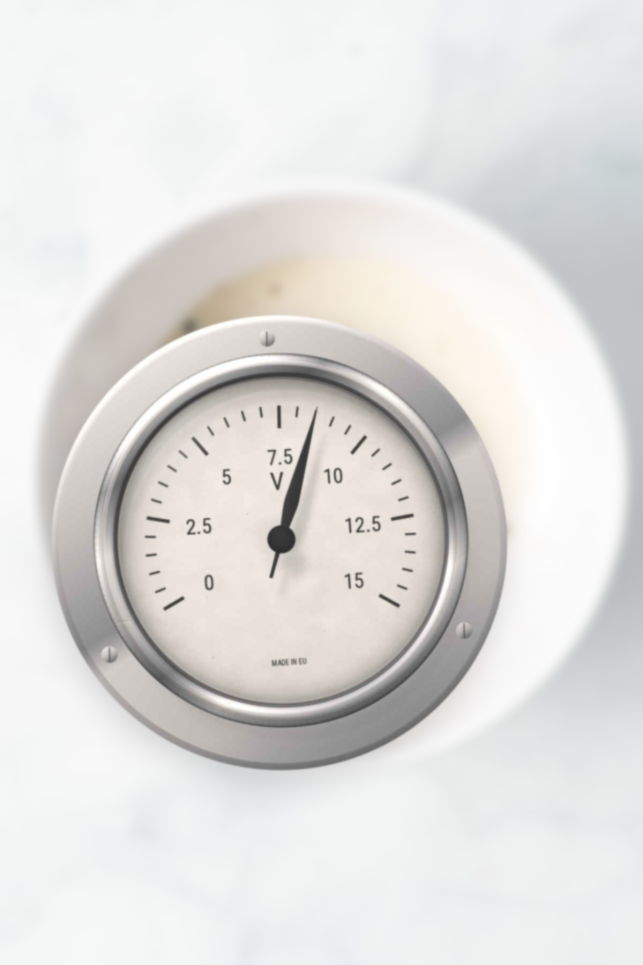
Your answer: 8.5 V
